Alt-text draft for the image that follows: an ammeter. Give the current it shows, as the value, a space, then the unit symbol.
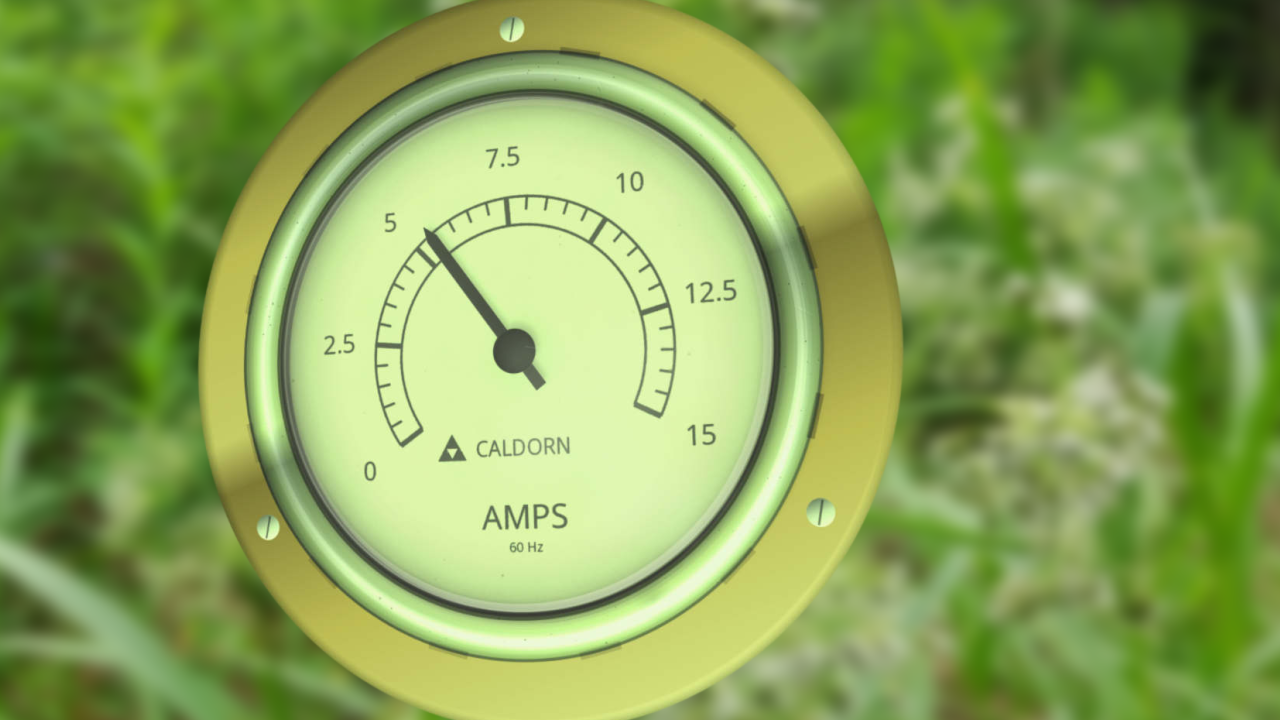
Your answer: 5.5 A
